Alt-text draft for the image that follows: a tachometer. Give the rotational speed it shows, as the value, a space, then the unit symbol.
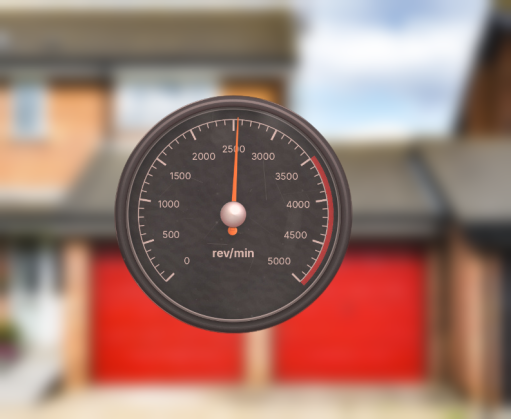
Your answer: 2550 rpm
